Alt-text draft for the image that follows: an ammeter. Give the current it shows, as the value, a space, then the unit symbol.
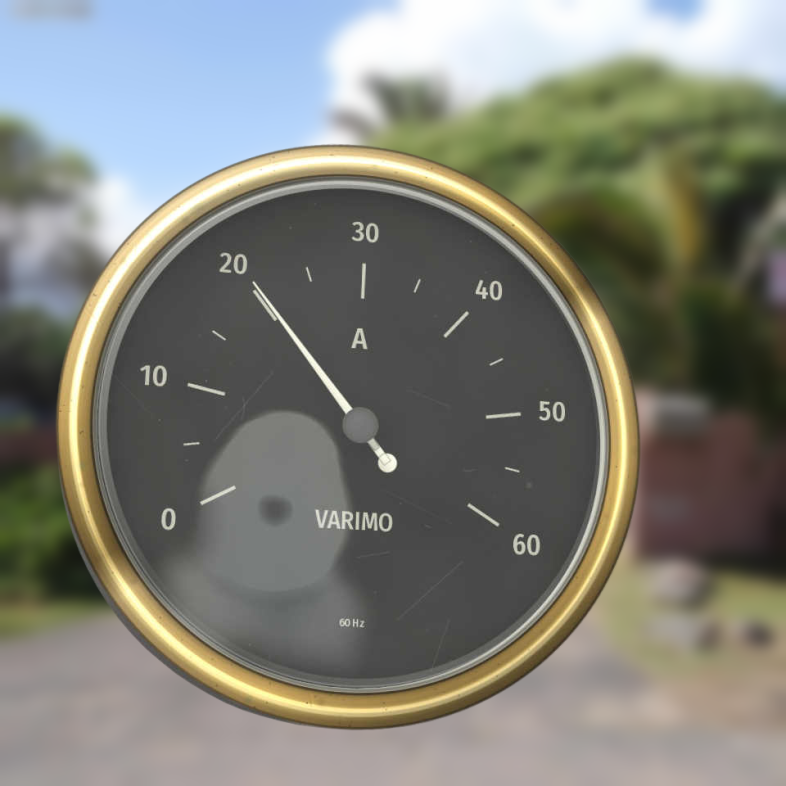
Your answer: 20 A
